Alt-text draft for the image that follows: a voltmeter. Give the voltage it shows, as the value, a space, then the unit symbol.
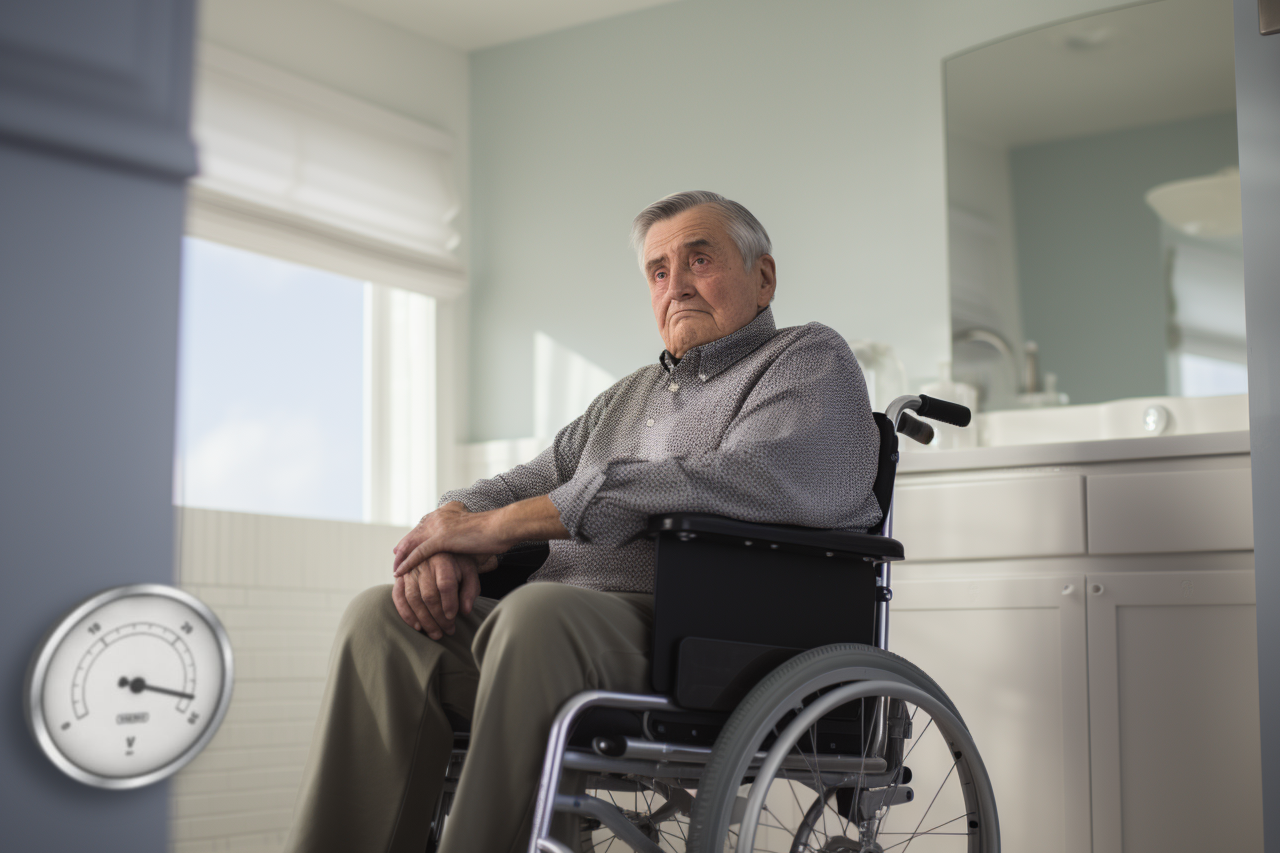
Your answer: 28 V
